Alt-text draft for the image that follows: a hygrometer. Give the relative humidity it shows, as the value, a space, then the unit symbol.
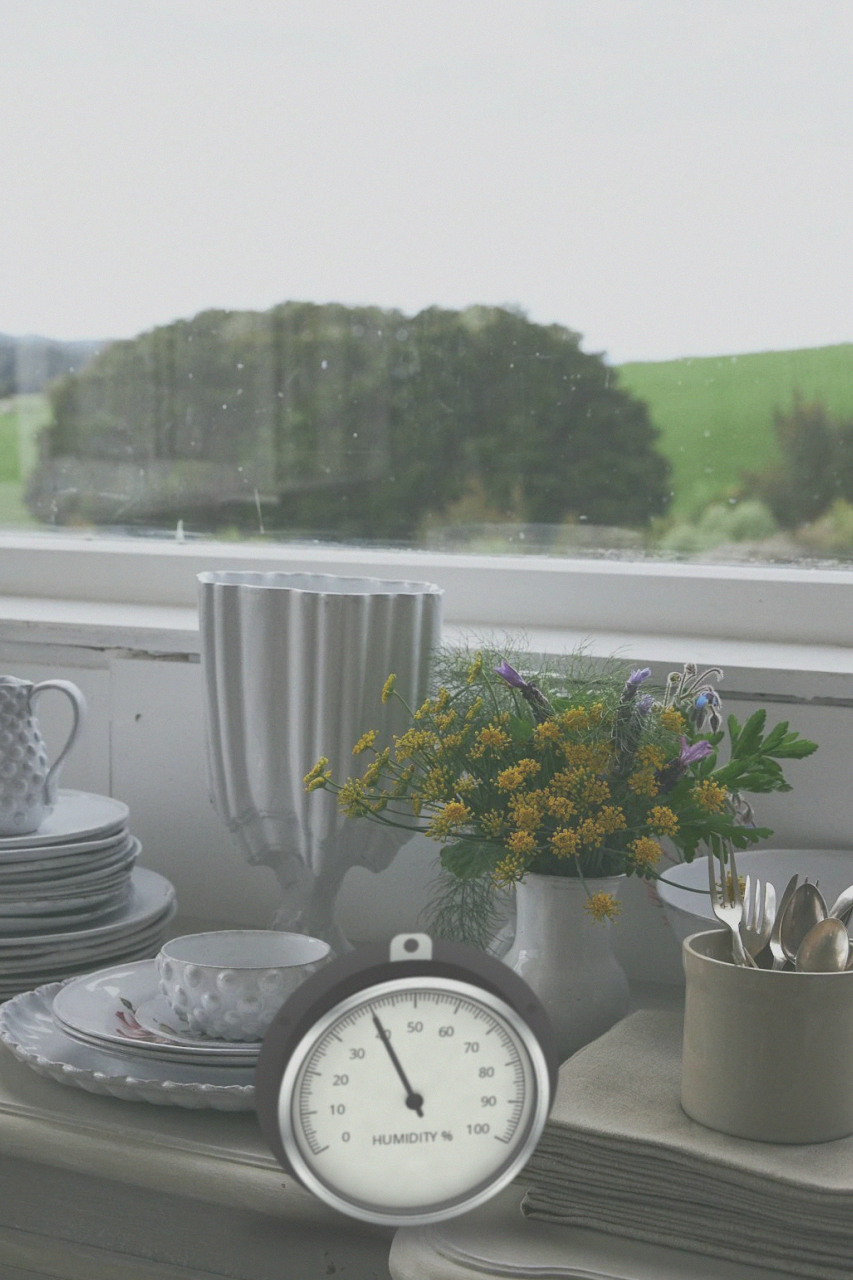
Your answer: 40 %
